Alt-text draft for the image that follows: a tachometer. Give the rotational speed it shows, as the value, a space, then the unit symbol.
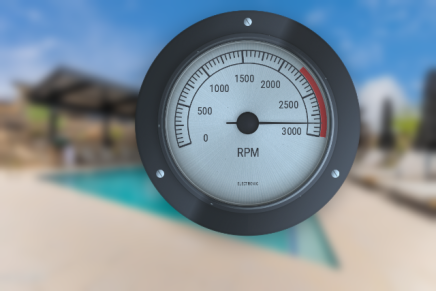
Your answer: 2850 rpm
